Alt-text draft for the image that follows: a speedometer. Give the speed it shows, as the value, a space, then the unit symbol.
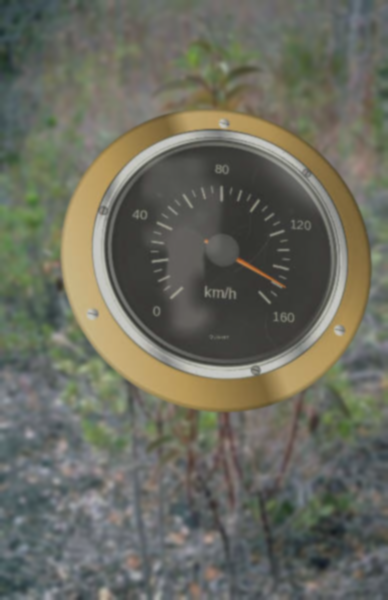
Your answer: 150 km/h
